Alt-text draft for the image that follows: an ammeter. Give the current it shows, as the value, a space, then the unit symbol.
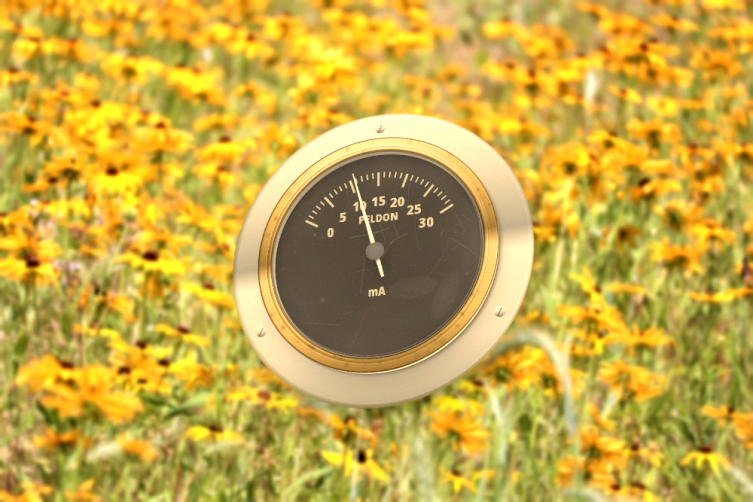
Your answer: 11 mA
